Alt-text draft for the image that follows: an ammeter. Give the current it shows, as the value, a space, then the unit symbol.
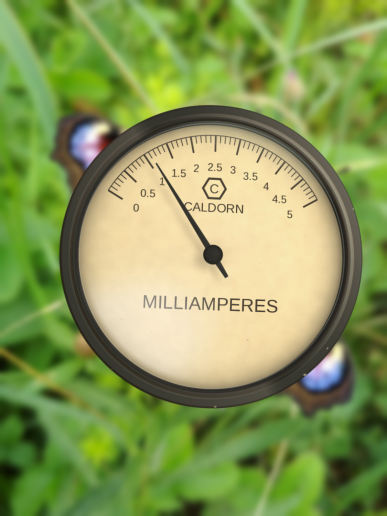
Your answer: 1.1 mA
